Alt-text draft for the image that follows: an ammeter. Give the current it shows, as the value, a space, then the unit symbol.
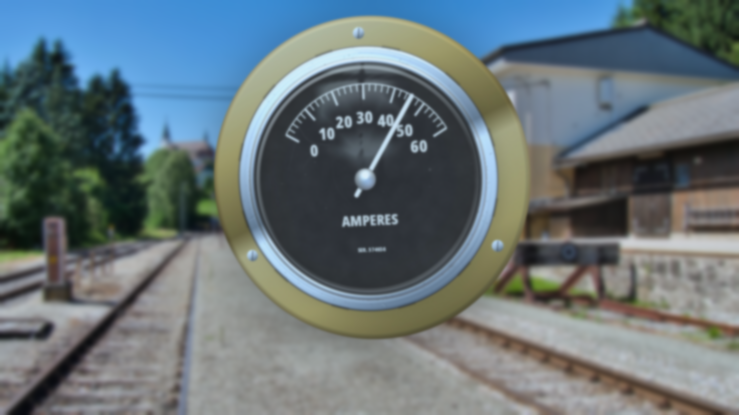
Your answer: 46 A
